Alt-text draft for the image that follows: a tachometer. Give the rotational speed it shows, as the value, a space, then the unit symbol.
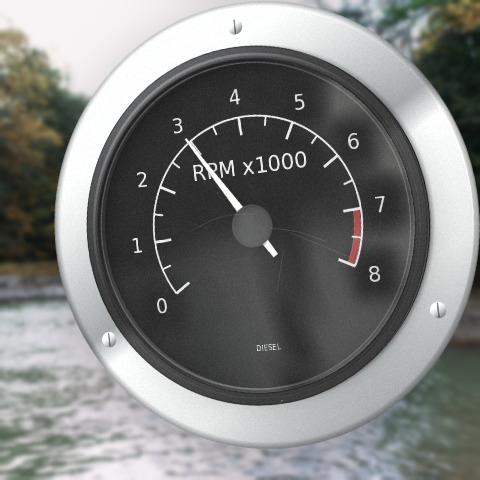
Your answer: 3000 rpm
